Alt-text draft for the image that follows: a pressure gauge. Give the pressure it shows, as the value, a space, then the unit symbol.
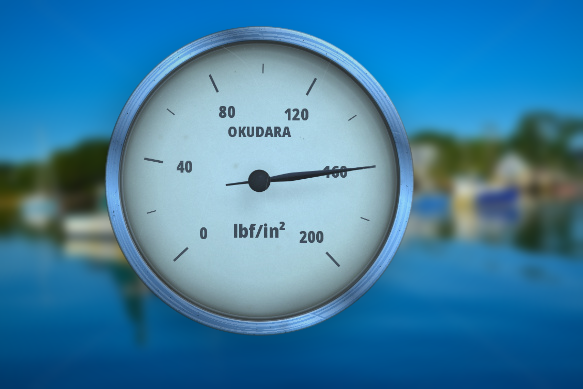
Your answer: 160 psi
